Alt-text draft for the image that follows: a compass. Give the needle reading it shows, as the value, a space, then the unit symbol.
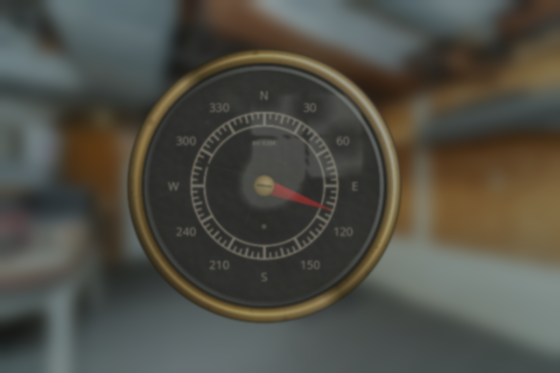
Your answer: 110 °
